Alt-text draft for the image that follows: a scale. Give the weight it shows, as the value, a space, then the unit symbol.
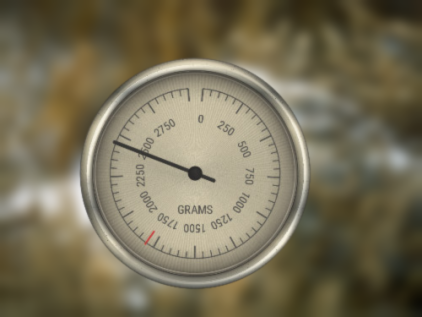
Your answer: 2450 g
